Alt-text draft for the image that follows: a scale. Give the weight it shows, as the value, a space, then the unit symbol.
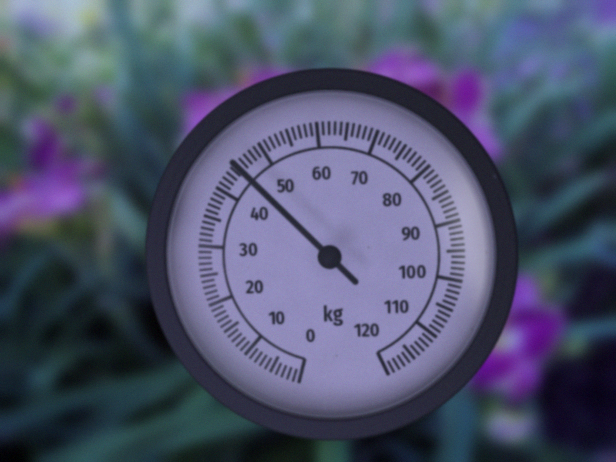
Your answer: 45 kg
